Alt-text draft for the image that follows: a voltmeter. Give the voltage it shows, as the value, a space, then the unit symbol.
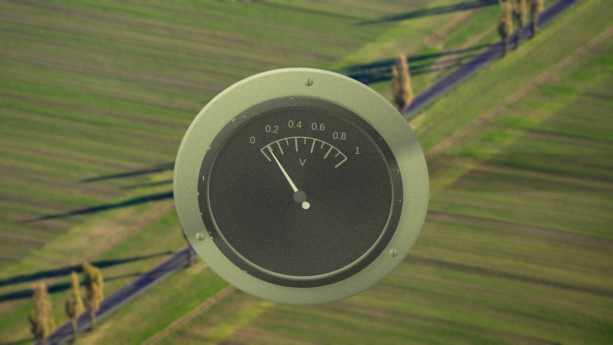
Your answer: 0.1 V
